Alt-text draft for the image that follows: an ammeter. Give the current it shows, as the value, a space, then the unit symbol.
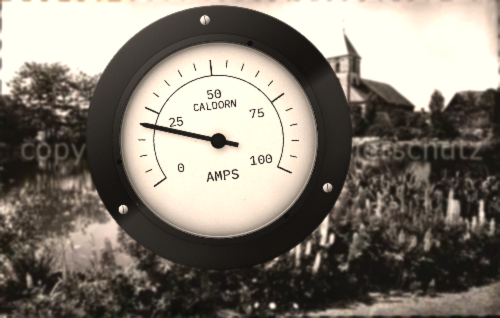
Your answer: 20 A
